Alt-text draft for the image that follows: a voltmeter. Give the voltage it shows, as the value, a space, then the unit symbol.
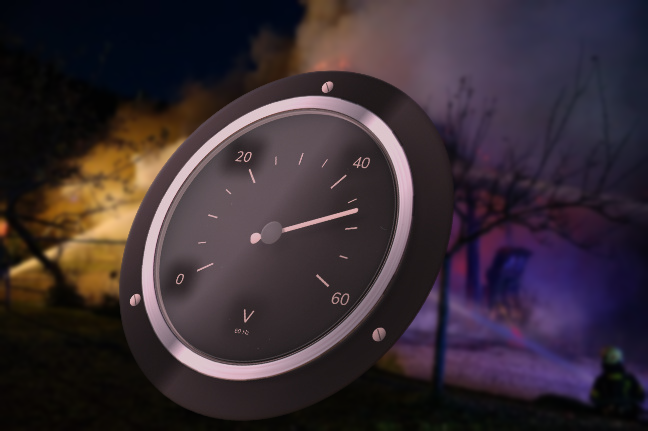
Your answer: 47.5 V
